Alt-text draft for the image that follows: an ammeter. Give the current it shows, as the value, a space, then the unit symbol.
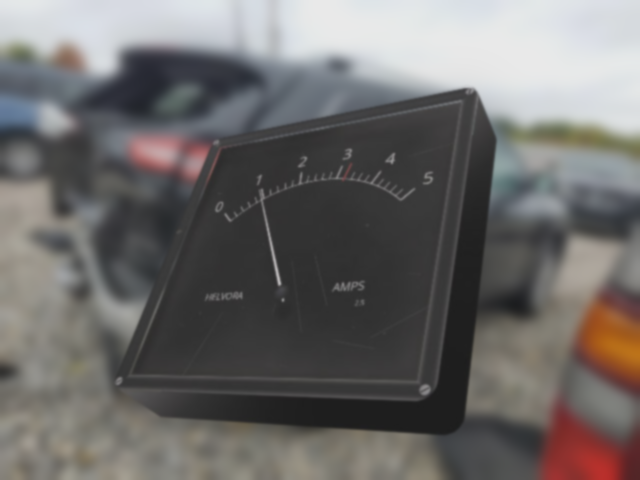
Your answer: 1 A
